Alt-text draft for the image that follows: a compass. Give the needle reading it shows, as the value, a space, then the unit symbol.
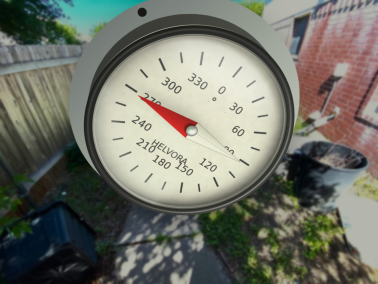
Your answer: 270 °
